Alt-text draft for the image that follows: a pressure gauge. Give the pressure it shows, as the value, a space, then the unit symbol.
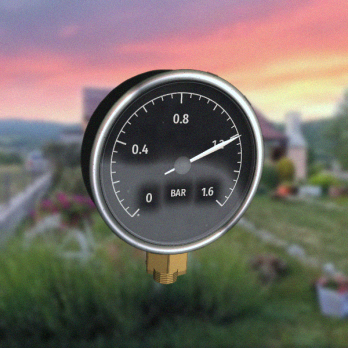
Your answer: 1.2 bar
